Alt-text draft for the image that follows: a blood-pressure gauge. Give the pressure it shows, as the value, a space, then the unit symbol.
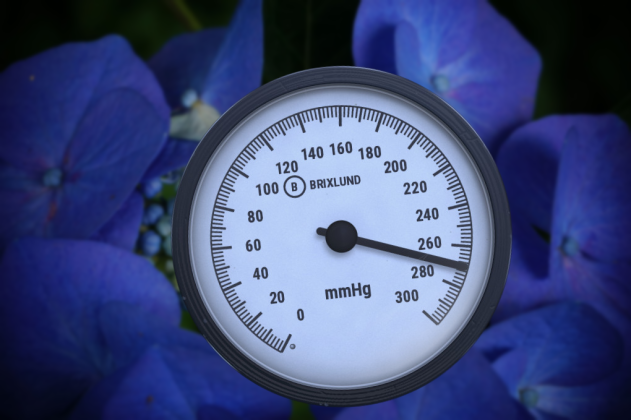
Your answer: 270 mmHg
